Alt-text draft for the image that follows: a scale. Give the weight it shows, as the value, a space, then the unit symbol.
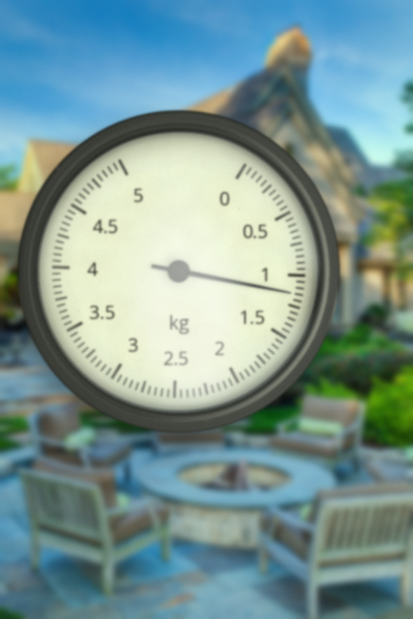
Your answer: 1.15 kg
